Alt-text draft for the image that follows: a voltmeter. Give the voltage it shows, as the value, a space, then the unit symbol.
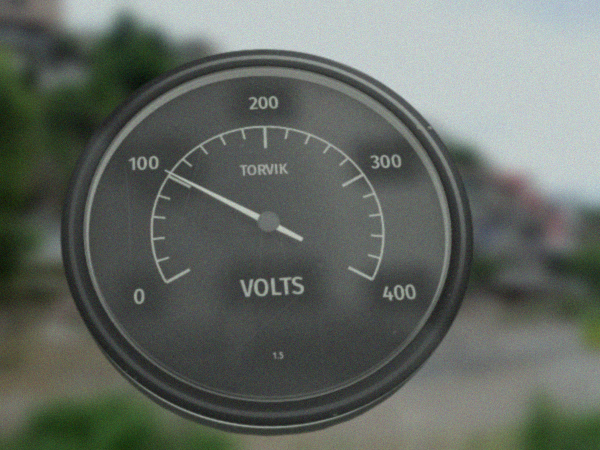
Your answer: 100 V
